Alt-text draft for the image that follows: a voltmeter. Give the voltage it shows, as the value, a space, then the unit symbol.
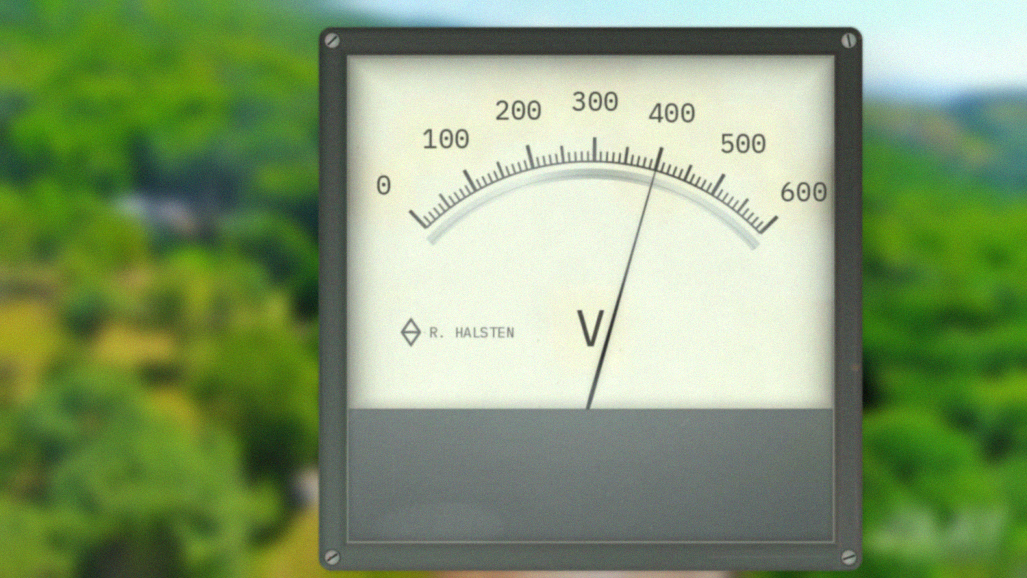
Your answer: 400 V
